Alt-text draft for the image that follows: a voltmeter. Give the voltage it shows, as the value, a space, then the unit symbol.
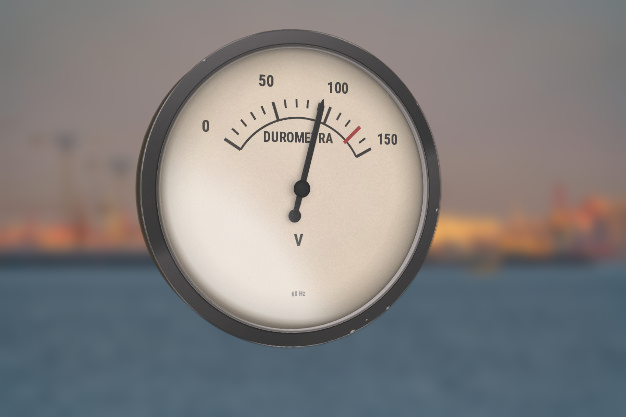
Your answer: 90 V
